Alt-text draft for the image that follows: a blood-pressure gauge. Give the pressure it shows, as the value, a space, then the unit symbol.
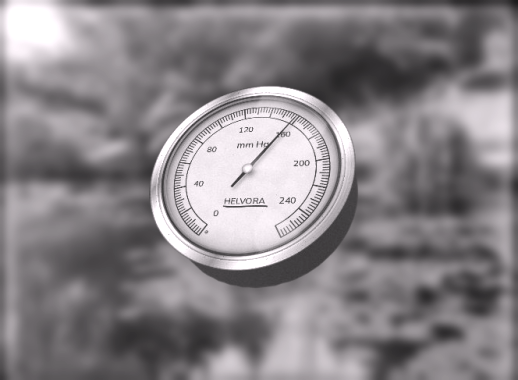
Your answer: 160 mmHg
